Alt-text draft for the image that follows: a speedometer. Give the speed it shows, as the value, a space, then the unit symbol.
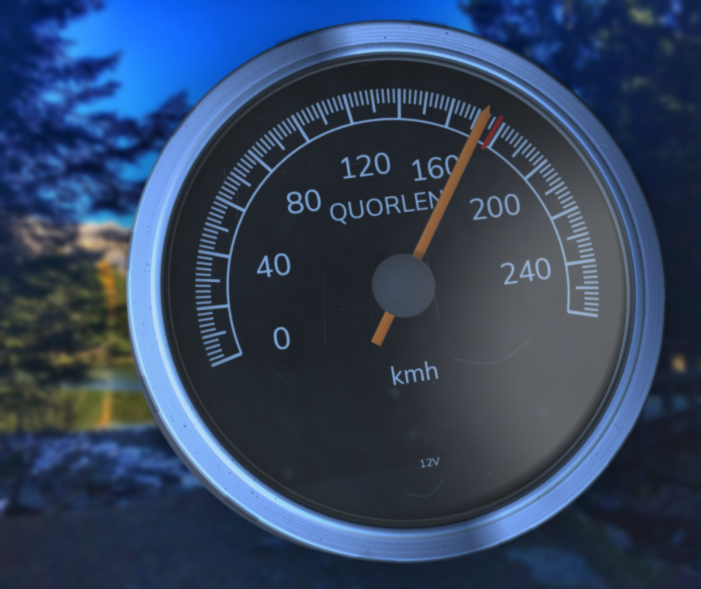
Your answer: 172 km/h
